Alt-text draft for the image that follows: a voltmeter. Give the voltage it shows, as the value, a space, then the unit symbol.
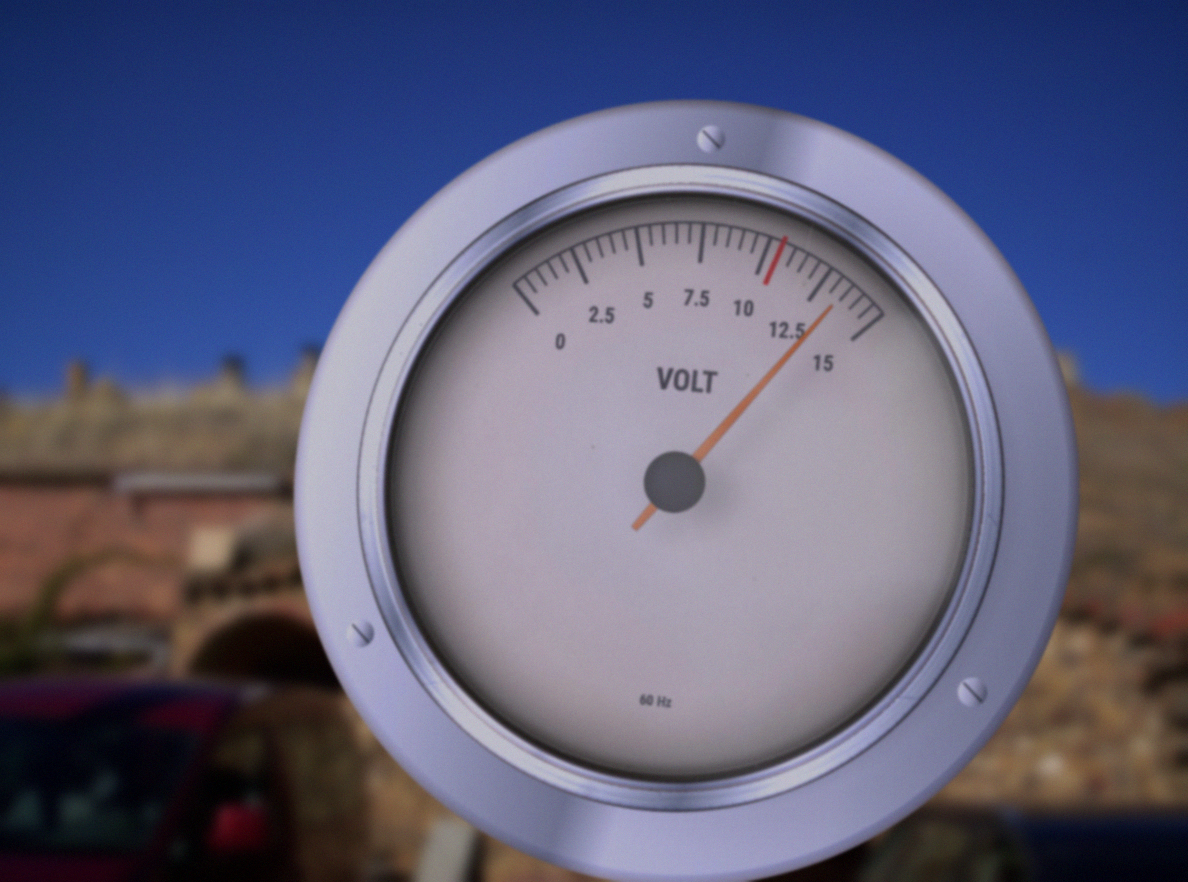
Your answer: 13.5 V
